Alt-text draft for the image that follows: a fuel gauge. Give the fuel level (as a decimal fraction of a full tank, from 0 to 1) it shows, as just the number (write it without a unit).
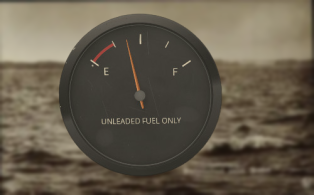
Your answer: 0.375
